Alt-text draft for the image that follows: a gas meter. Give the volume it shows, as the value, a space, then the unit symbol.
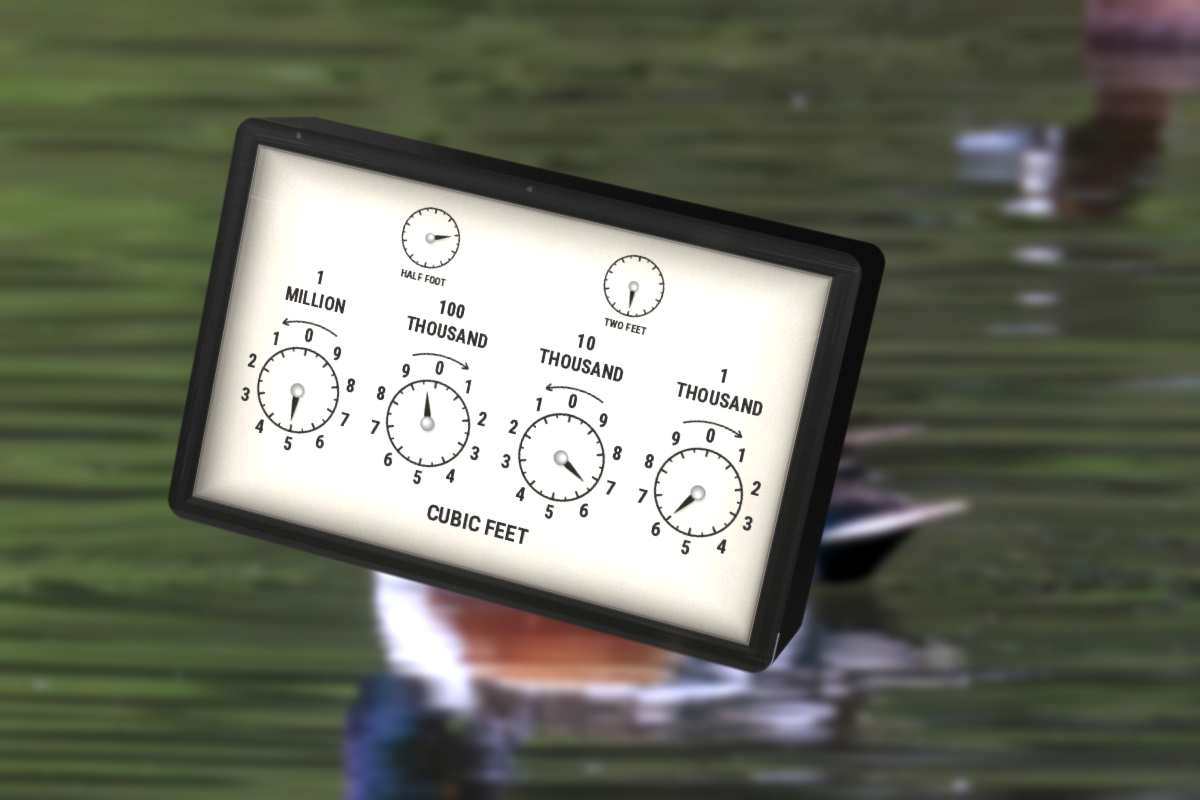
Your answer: 496600 ft³
